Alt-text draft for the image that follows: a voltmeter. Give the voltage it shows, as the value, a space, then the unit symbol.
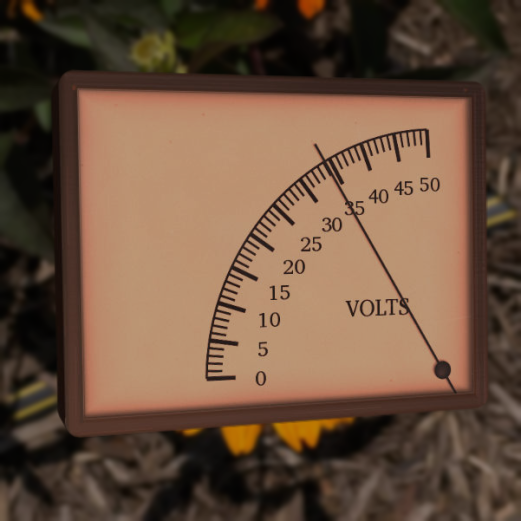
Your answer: 34 V
